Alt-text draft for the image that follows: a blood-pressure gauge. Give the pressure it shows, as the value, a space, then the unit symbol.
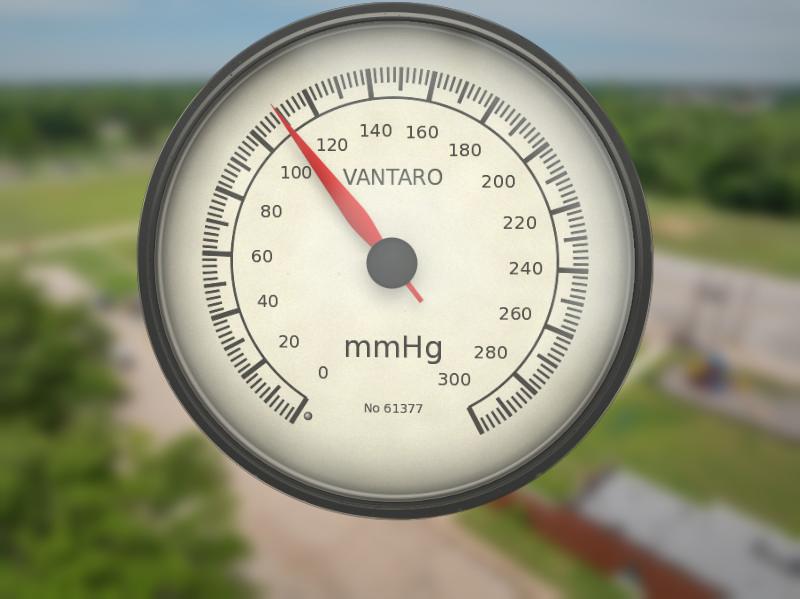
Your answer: 110 mmHg
